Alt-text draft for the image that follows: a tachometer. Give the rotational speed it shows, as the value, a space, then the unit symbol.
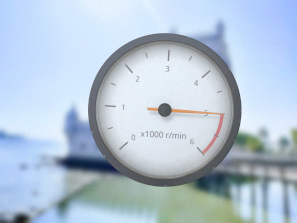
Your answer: 5000 rpm
